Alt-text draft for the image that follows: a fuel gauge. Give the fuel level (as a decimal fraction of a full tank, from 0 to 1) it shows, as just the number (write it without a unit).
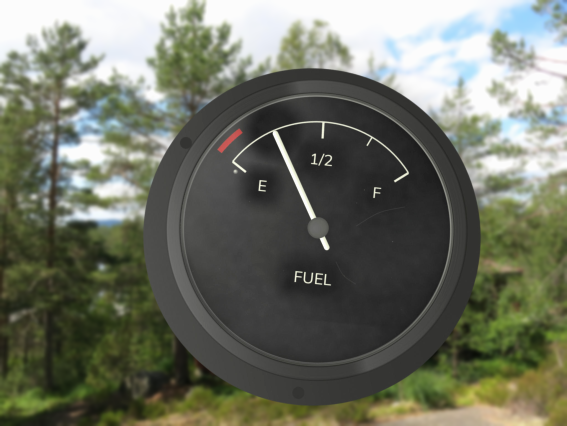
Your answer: 0.25
